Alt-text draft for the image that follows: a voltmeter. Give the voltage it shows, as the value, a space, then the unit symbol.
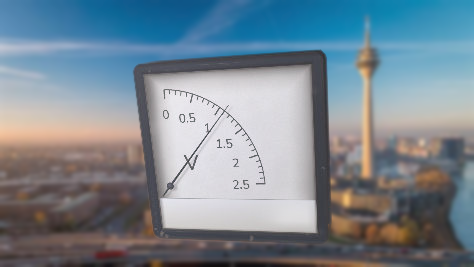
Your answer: 1.1 V
